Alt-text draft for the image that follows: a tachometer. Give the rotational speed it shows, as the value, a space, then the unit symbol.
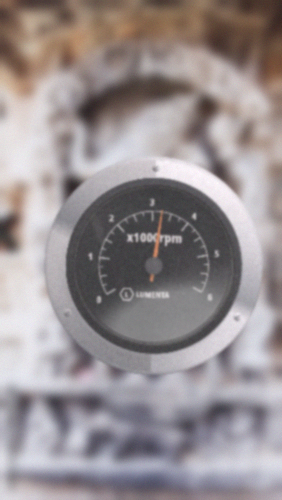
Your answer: 3250 rpm
